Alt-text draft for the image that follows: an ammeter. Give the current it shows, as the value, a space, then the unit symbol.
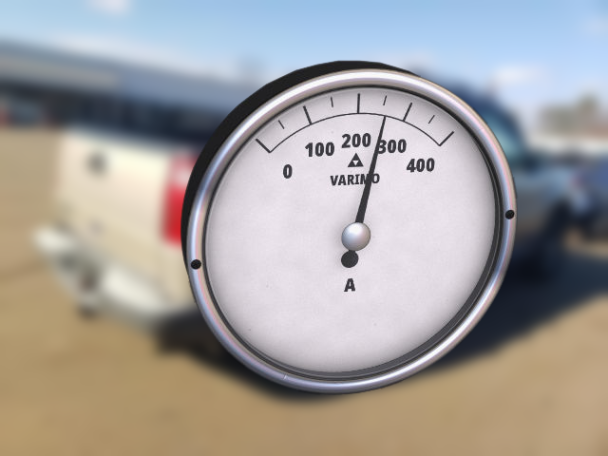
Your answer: 250 A
